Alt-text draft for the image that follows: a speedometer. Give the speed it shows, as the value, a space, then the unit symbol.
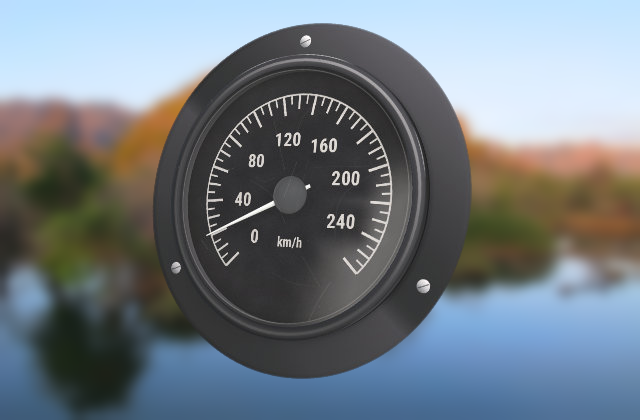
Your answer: 20 km/h
